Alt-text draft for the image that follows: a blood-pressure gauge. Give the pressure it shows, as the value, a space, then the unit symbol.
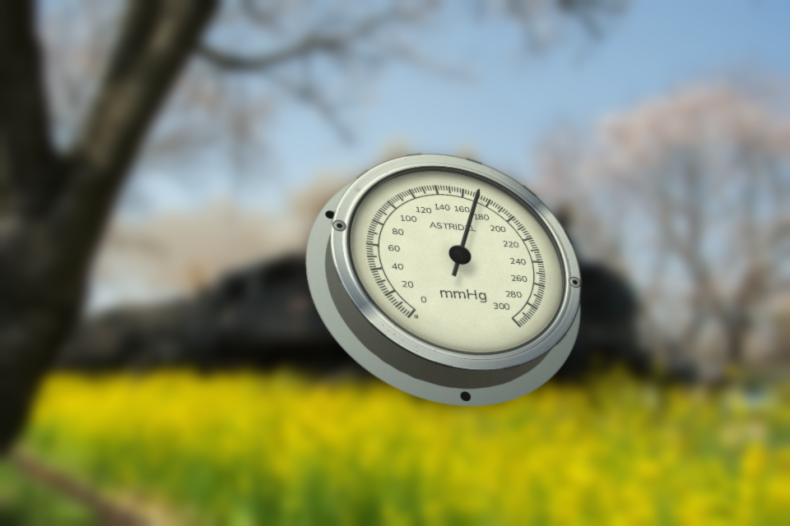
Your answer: 170 mmHg
